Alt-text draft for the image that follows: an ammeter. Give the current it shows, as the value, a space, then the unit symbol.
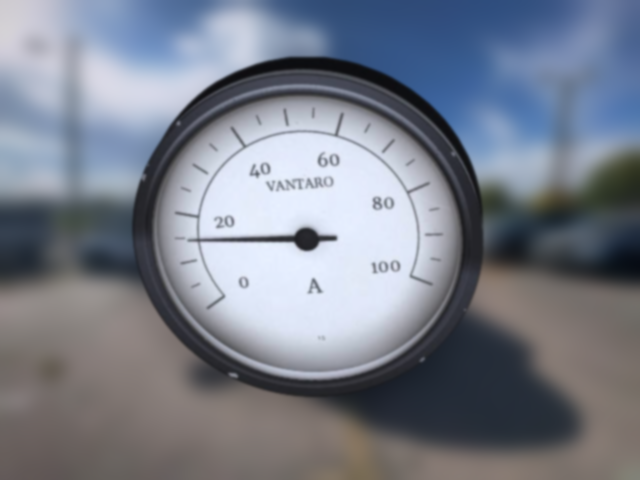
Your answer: 15 A
